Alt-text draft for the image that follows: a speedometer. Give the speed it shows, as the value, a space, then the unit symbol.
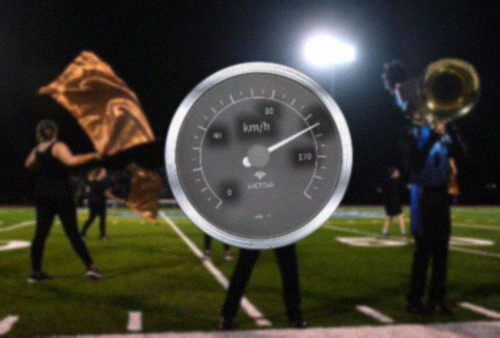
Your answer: 105 km/h
